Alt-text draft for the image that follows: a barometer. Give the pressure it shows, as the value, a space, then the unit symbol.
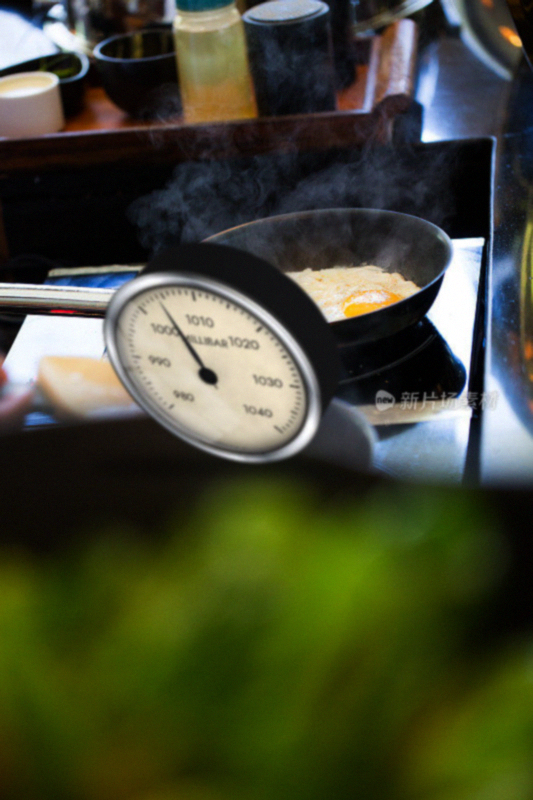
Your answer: 1005 mbar
